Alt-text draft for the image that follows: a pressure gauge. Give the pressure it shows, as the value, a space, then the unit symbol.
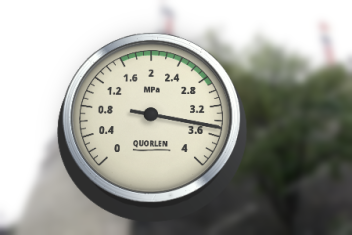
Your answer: 3.5 MPa
